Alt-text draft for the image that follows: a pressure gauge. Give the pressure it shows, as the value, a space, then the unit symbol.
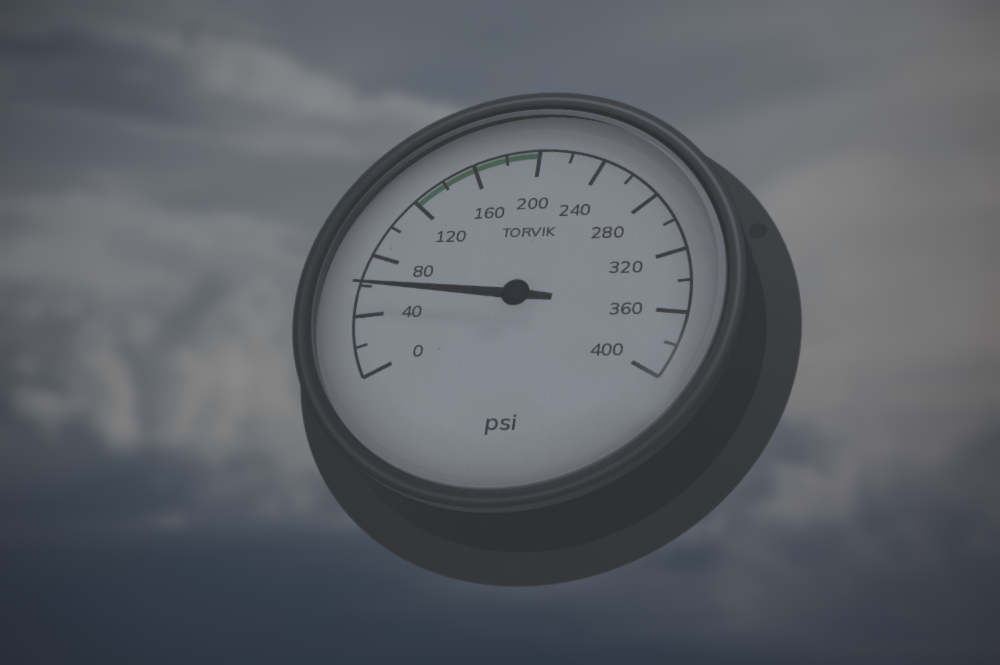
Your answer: 60 psi
